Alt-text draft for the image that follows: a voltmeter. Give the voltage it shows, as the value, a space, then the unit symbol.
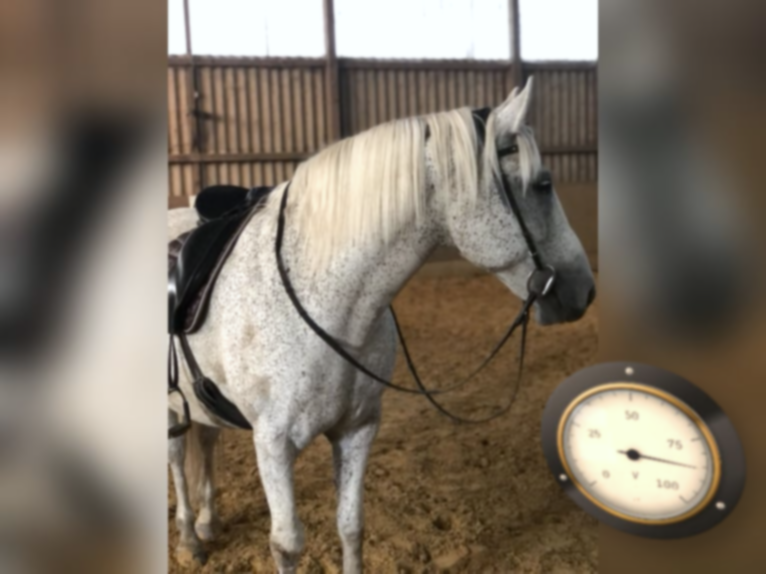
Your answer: 85 V
